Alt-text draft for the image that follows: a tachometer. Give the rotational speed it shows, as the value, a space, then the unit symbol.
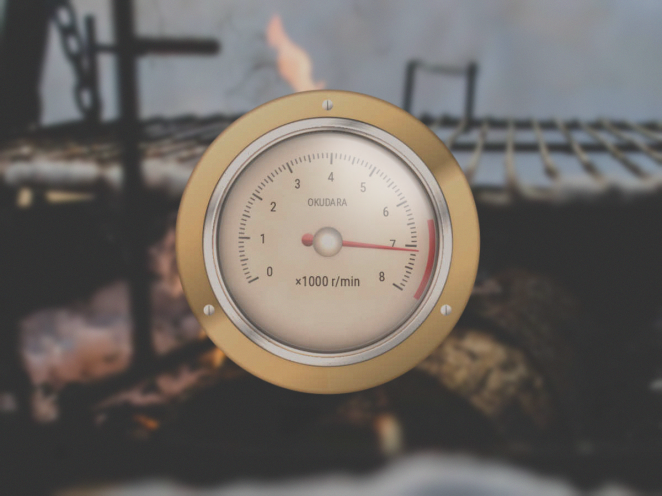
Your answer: 7100 rpm
